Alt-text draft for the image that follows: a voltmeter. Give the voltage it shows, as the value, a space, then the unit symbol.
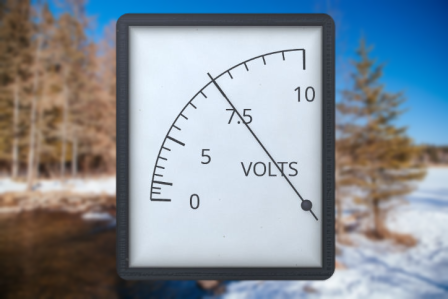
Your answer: 7.5 V
